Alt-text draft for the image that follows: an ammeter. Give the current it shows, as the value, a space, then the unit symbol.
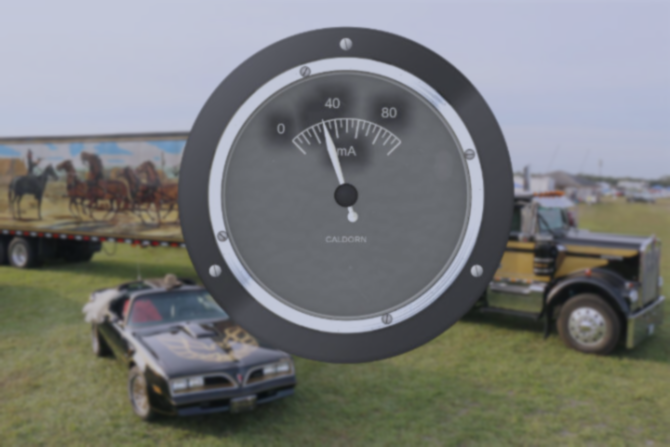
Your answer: 30 mA
